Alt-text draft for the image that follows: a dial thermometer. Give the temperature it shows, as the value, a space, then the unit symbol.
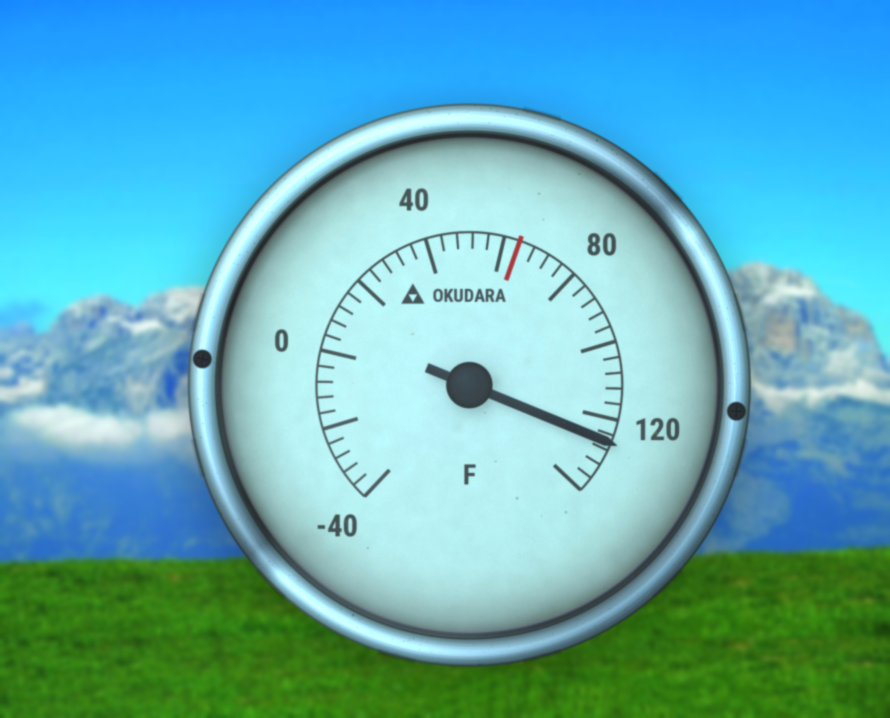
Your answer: 126 °F
